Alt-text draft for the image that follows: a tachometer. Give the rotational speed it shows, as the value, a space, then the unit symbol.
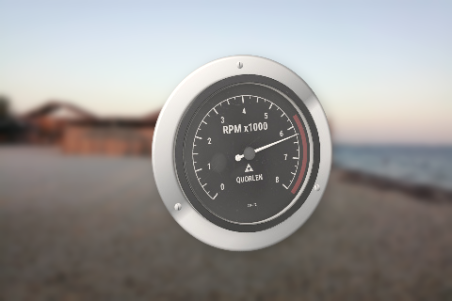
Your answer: 6250 rpm
